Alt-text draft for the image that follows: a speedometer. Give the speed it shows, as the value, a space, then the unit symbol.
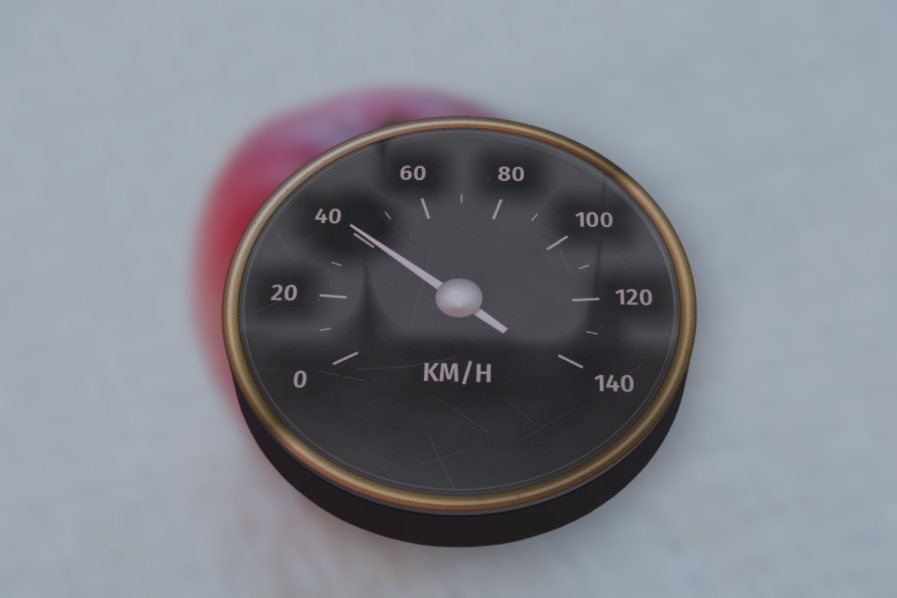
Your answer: 40 km/h
